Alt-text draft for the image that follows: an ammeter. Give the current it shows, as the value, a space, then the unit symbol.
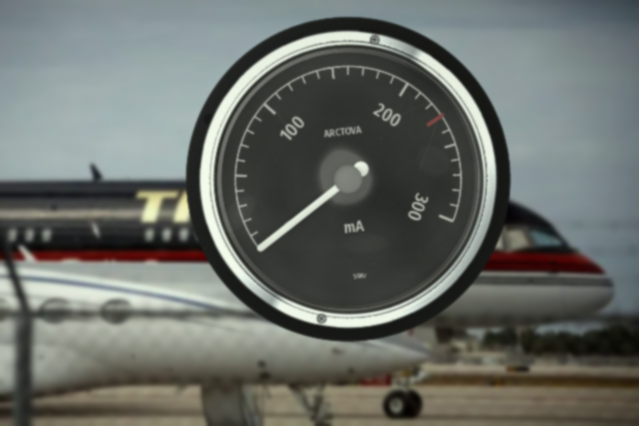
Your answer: 0 mA
